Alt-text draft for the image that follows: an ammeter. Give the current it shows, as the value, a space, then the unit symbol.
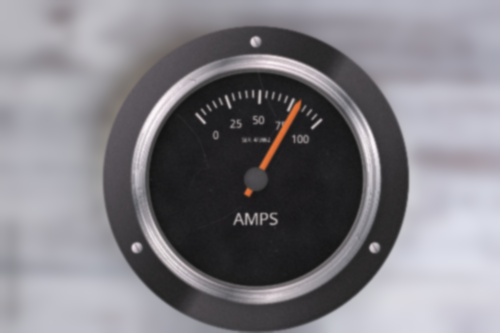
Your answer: 80 A
